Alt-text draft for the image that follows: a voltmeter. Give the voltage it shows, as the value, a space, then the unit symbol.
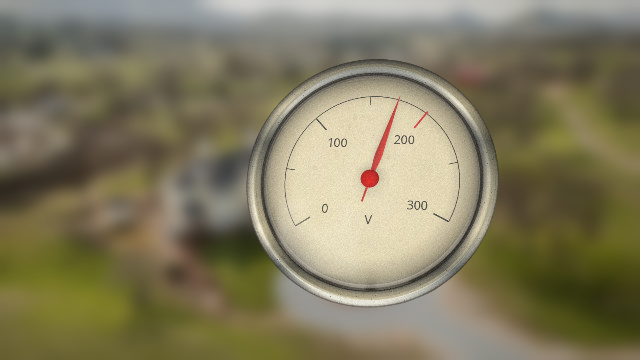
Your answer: 175 V
